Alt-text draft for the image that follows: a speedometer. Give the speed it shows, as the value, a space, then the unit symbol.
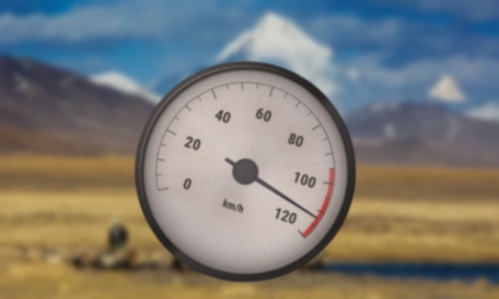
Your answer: 112.5 km/h
